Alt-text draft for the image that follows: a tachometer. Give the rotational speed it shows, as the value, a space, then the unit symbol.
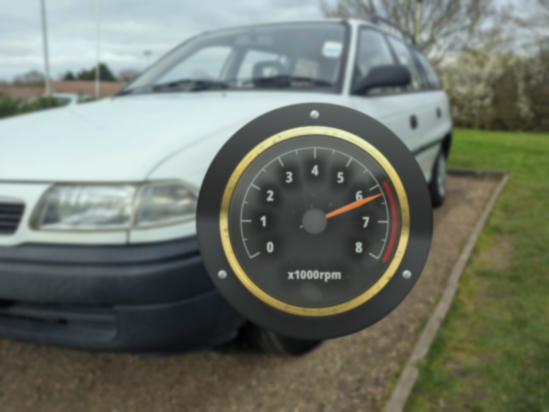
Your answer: 6250 rpm
